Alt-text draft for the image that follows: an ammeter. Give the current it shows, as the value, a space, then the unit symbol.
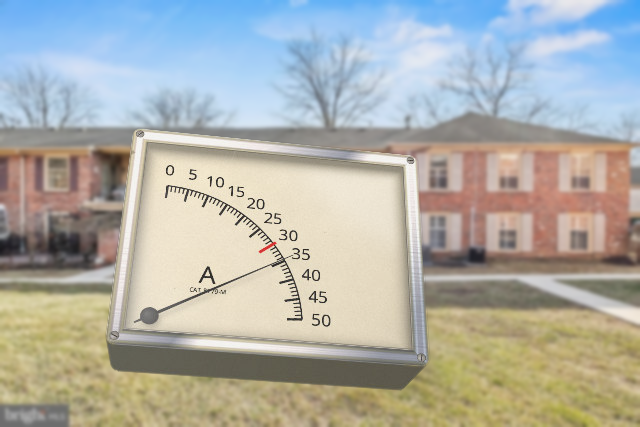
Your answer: 35 A
